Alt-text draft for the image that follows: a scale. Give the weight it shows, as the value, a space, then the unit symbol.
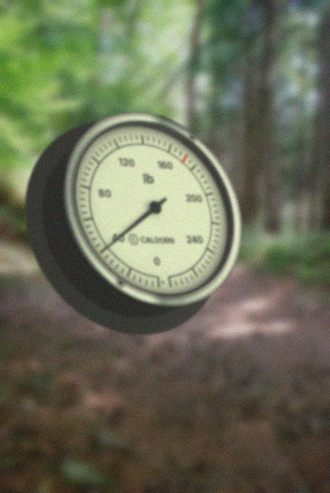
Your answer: 40 lb
